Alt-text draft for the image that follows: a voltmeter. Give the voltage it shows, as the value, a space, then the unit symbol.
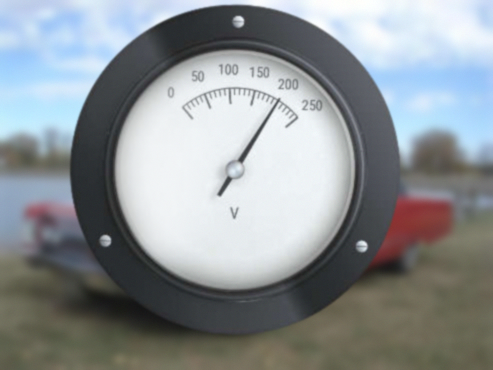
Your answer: 200 V
